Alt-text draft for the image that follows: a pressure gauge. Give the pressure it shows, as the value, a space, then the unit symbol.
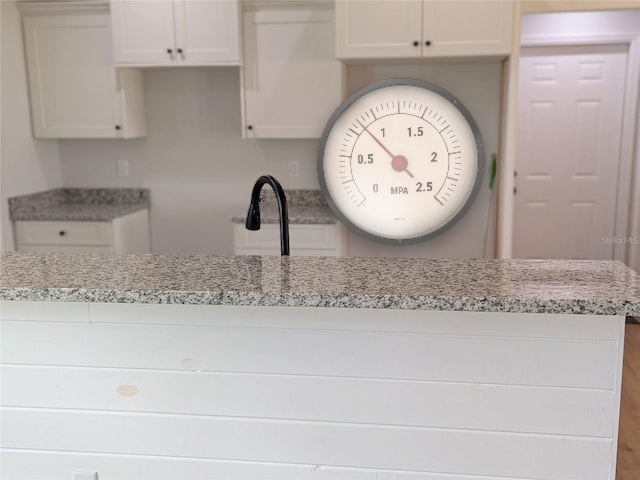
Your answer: 0.85 MPa
